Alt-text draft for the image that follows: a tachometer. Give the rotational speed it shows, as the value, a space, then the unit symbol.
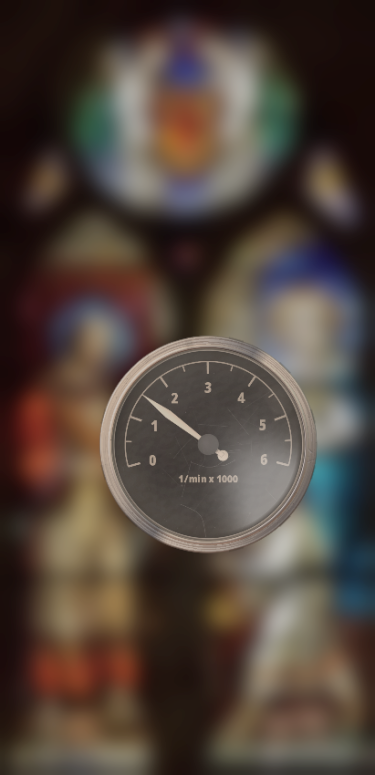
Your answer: 1500 rpm
